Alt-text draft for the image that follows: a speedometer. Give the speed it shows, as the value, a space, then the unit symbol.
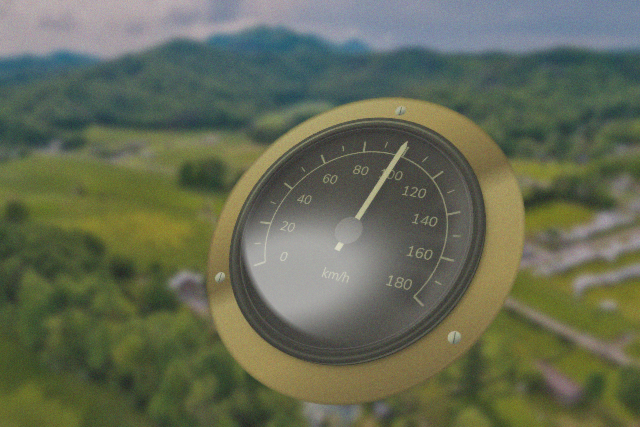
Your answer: 100 km/h
